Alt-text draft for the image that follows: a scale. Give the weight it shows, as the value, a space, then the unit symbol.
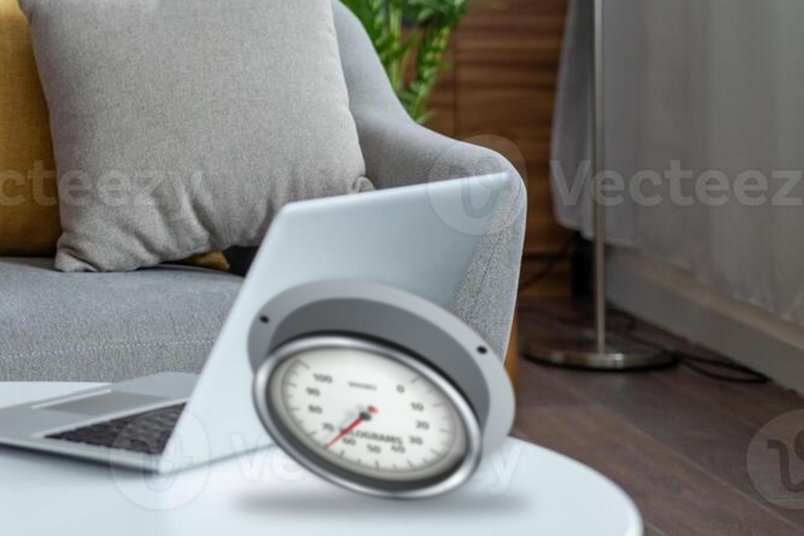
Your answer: 65 kg
